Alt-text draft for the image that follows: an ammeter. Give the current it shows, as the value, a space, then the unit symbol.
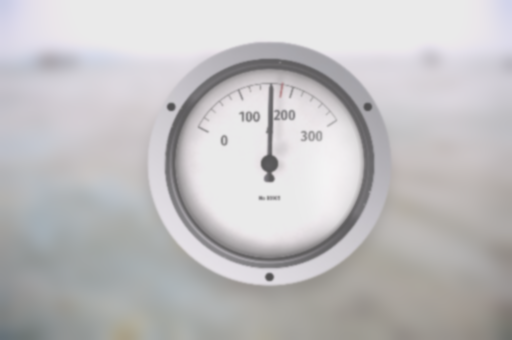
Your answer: 160 A
